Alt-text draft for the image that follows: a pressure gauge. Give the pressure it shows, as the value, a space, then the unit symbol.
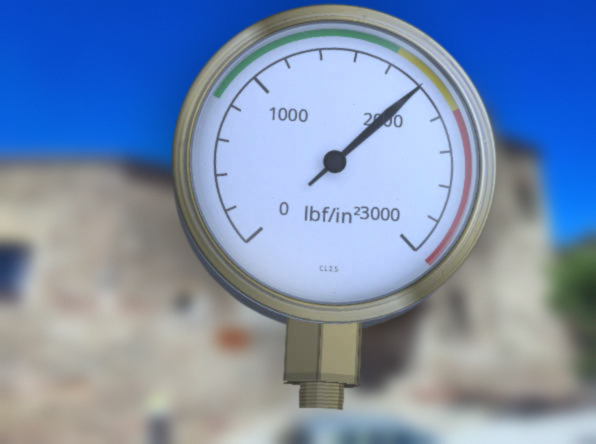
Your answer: 2000 psi
